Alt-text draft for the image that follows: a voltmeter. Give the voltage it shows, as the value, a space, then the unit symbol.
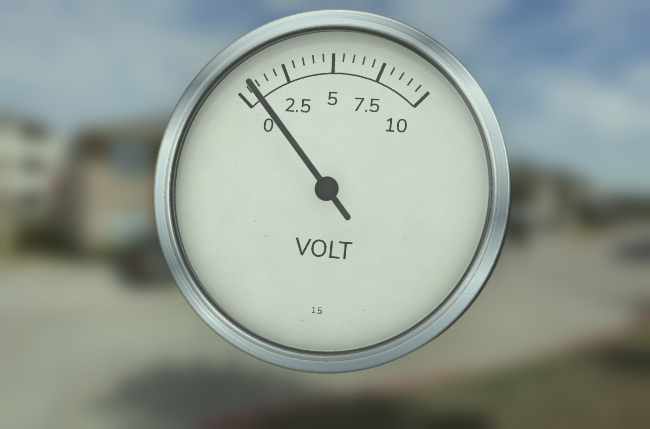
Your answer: 0.75 V
